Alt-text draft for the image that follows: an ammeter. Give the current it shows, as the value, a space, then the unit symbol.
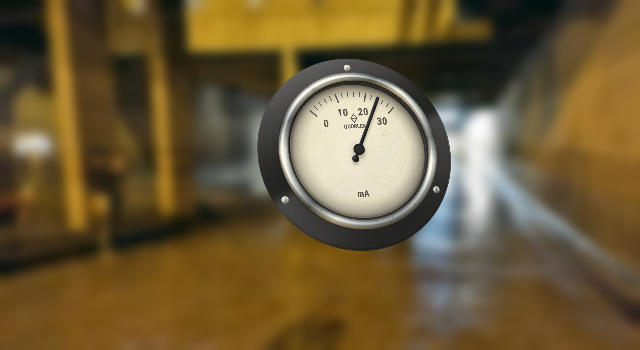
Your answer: 24 mA
